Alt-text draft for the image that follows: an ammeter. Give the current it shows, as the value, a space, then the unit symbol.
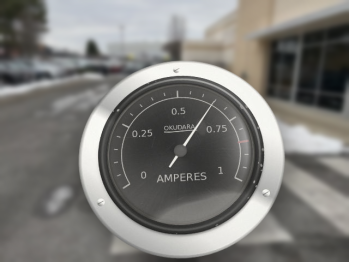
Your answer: 0.65 A
